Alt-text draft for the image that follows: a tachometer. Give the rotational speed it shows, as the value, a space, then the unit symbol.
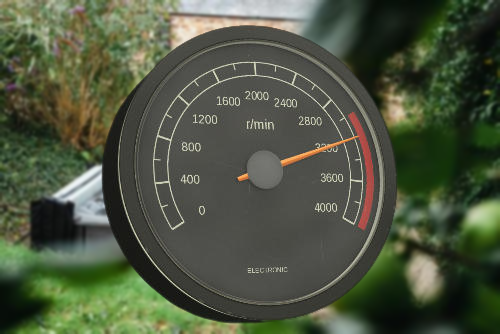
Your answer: 3200 rpm
